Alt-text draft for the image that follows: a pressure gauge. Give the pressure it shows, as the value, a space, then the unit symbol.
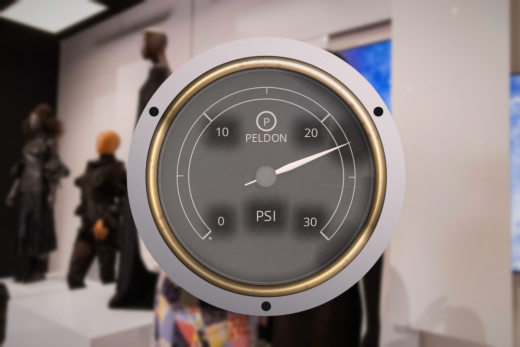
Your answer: 22.5 psi
